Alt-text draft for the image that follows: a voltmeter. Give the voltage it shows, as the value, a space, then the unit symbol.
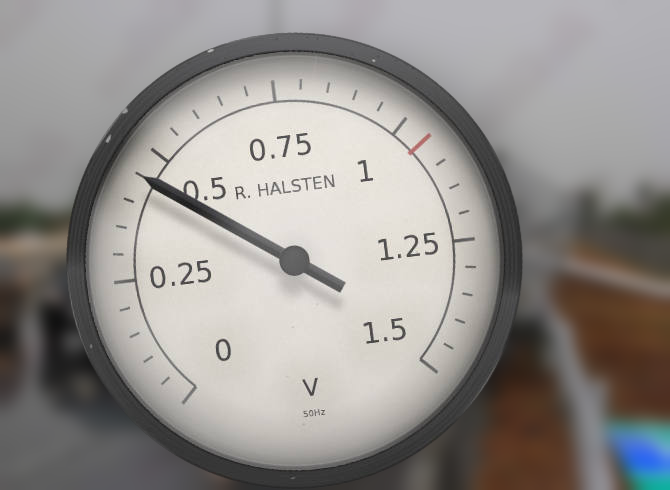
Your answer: 0.45 V
